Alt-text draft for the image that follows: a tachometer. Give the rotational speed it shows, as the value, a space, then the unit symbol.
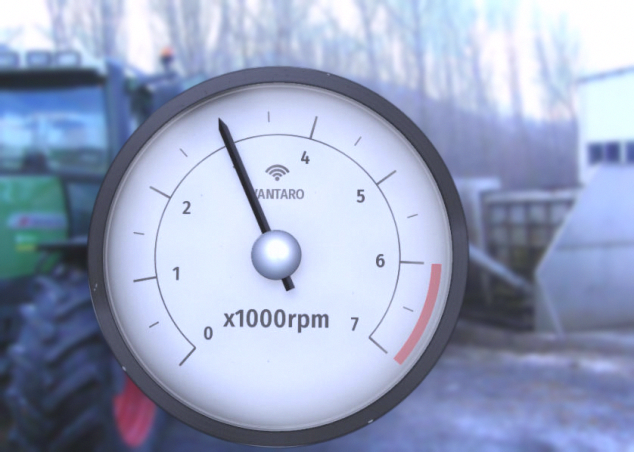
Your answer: 3000 rpm
